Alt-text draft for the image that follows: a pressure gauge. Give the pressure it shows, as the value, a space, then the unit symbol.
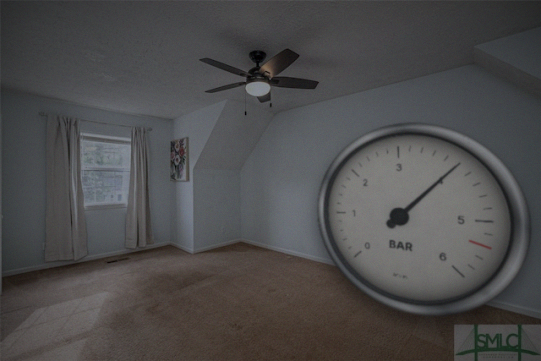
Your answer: 4 bar
